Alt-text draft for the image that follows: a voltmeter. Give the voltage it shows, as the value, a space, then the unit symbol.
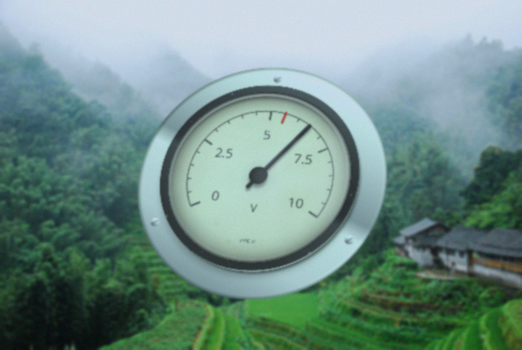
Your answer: 6.5 V
